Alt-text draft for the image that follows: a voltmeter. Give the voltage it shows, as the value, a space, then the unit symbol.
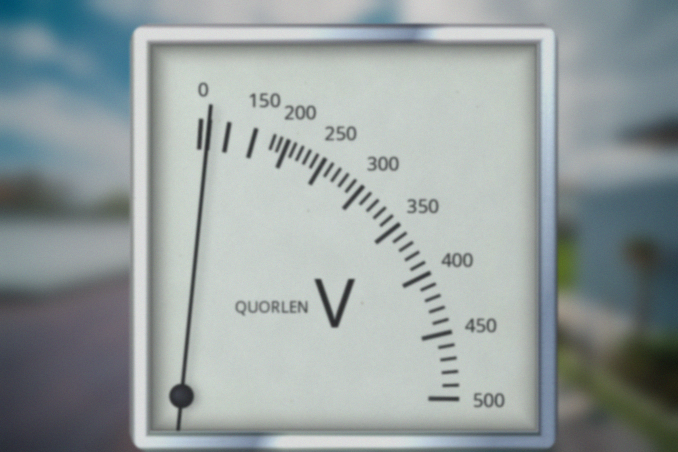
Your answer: 50 V
